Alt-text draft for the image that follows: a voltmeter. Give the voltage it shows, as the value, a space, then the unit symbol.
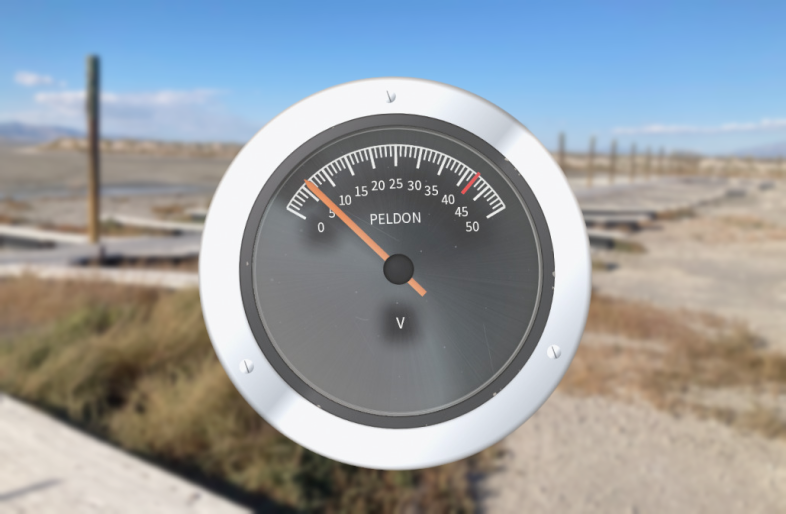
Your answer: 6 V
